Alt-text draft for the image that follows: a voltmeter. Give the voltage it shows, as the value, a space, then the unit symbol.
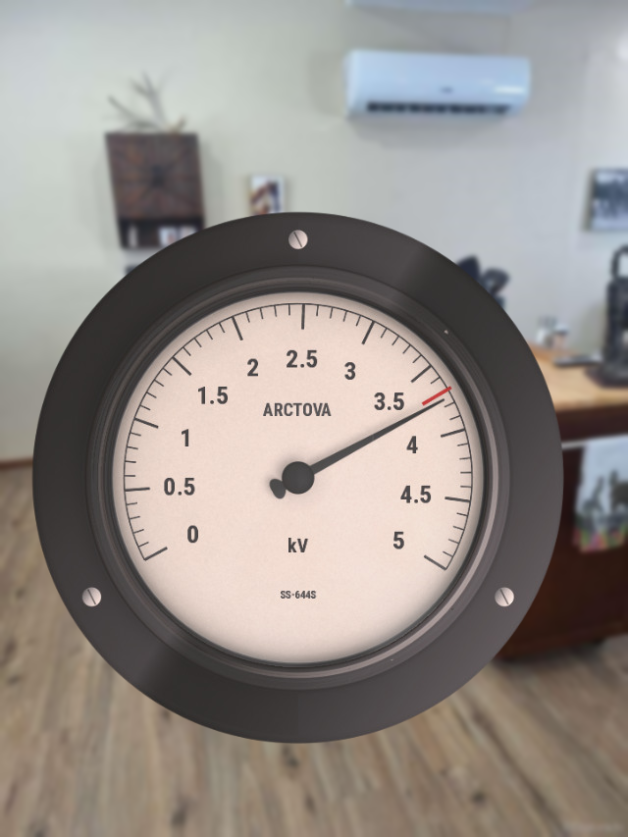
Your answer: 3.75 kV
